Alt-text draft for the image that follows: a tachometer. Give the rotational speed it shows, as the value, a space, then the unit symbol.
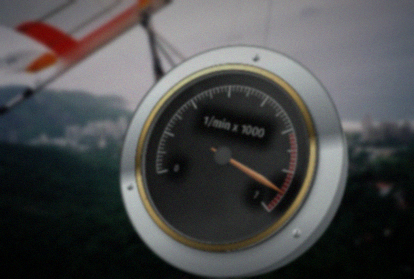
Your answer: 6500 rpm
